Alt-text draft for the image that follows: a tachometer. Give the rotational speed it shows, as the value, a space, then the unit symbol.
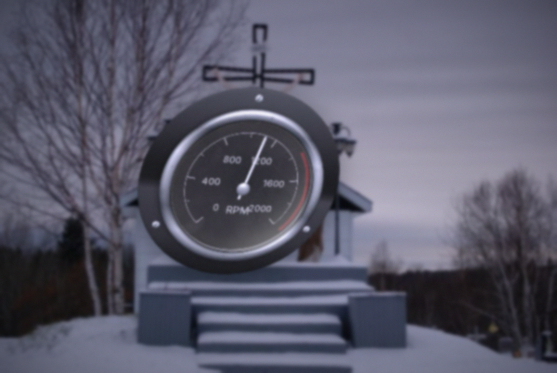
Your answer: 1100 rpm
